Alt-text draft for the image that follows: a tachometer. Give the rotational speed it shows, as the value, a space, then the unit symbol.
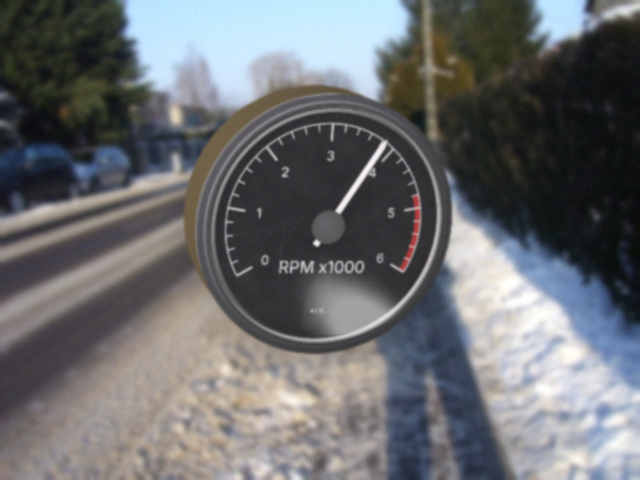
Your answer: 3800 rpm
